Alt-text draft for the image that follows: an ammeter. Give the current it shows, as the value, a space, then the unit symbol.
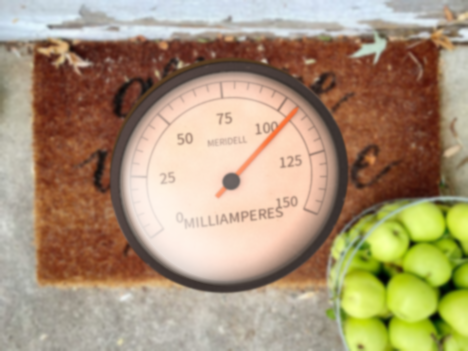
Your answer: 105 mA
